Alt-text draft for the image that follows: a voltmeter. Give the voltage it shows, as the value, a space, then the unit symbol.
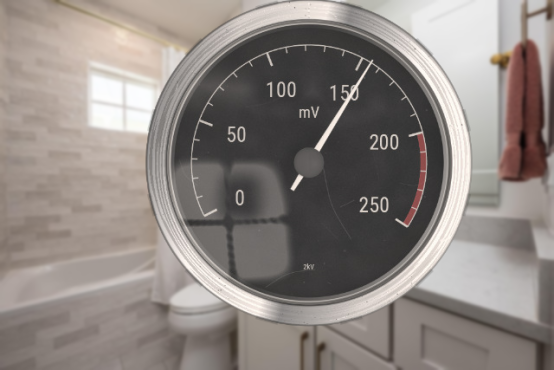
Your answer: 155 mV
